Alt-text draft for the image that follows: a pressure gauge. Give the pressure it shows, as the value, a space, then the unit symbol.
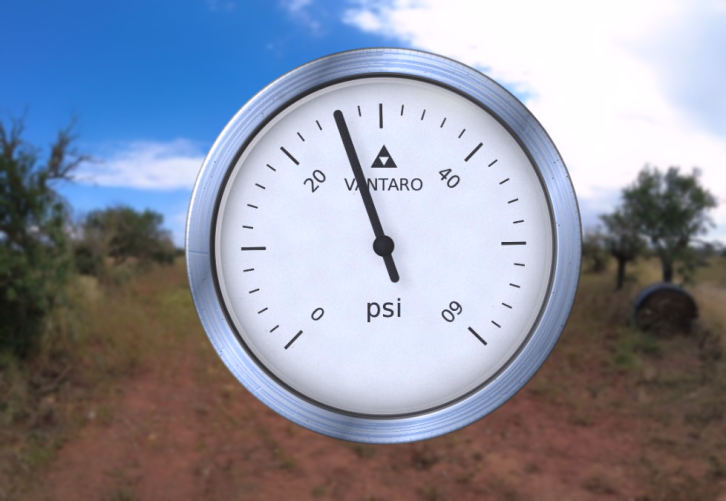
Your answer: 26 psi
